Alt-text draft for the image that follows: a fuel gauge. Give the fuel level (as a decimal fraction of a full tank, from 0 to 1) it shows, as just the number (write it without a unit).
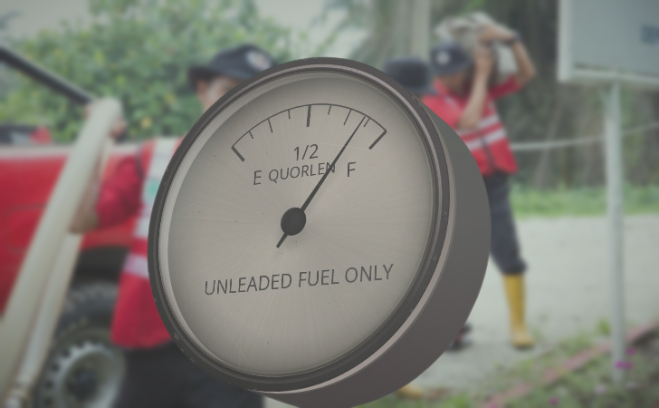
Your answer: 0.875
